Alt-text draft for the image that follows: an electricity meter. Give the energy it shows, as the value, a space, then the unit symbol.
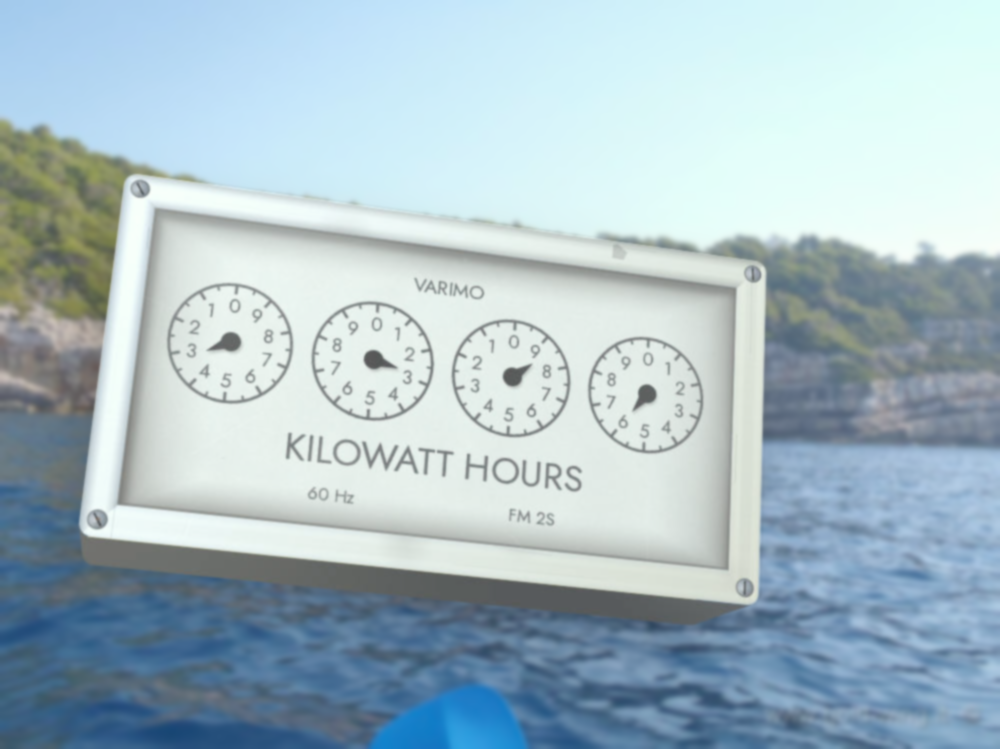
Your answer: 3286 kWh
